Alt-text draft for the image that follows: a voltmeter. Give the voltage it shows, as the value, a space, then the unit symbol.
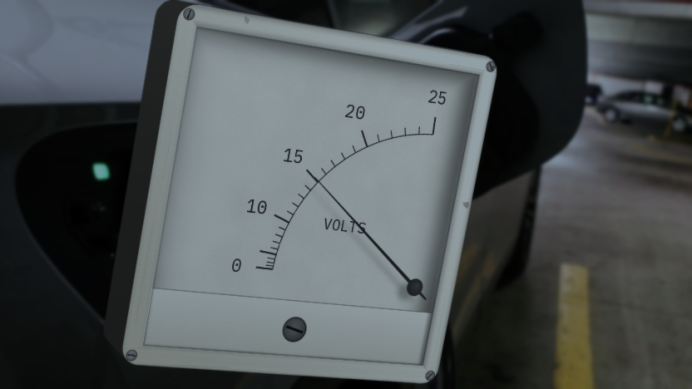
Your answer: 15 V
